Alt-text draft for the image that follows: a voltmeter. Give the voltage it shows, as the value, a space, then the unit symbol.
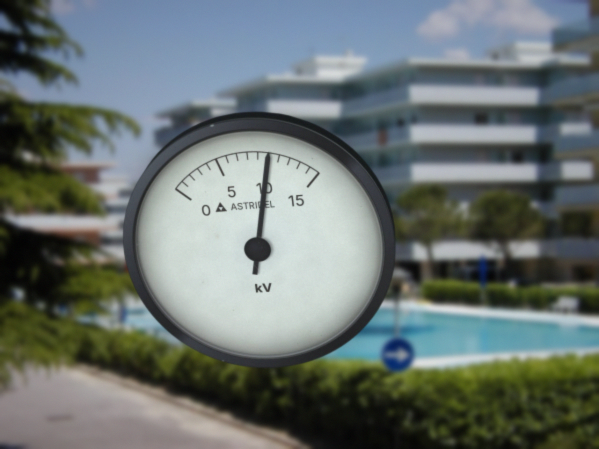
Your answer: 10 kV
